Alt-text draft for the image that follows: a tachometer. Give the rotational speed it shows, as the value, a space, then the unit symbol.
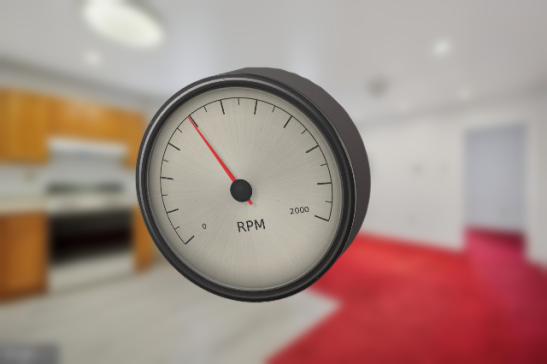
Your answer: 800 rpm
